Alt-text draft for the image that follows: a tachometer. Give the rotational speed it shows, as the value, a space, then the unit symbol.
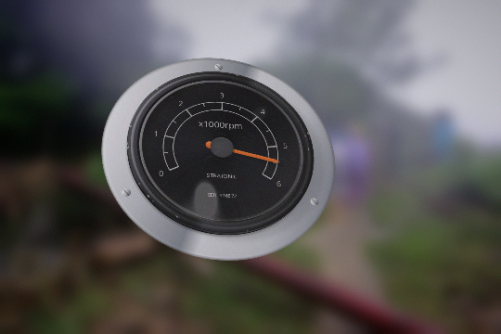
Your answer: 5500 rpm
